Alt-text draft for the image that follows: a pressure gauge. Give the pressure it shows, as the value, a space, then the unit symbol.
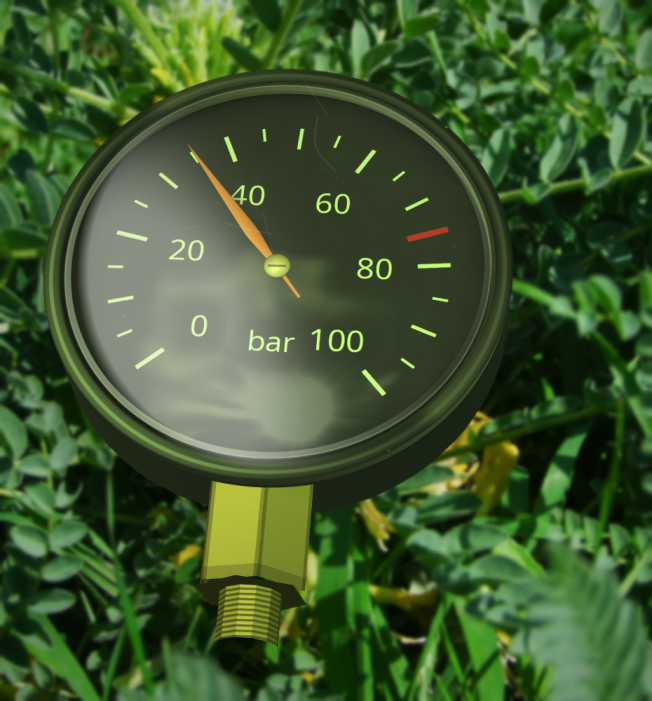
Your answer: 35 bar
